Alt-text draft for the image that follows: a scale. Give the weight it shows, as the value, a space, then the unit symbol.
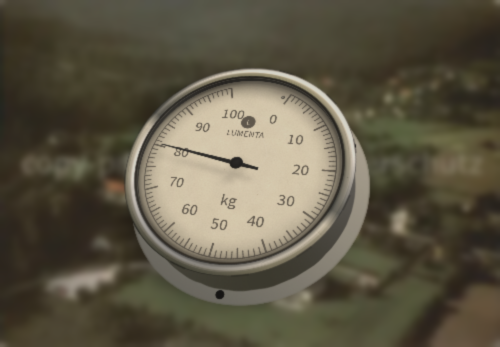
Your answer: 80 kg
